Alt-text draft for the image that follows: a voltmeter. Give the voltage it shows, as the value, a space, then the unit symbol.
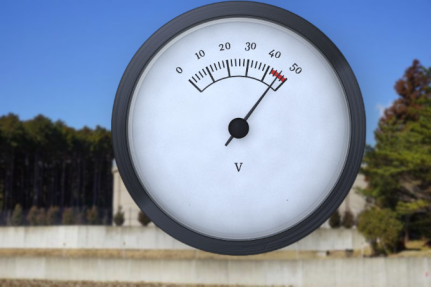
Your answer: 46 V
